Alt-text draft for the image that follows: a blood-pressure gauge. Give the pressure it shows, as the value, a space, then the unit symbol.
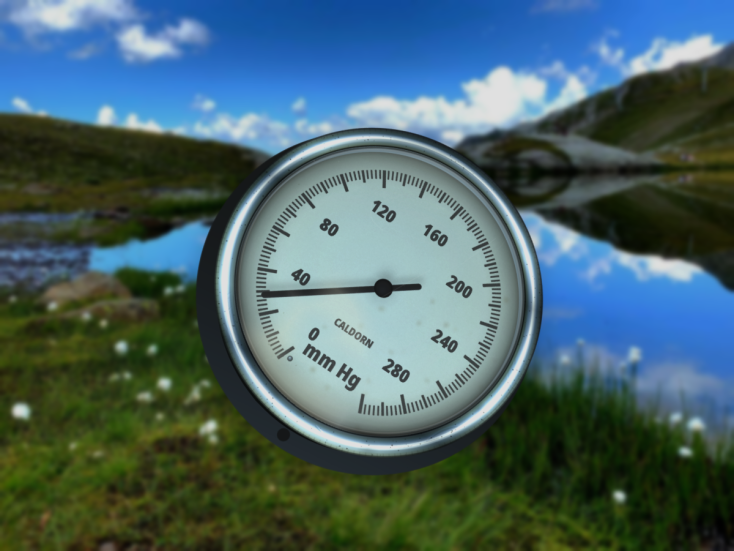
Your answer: 28 mmHg
